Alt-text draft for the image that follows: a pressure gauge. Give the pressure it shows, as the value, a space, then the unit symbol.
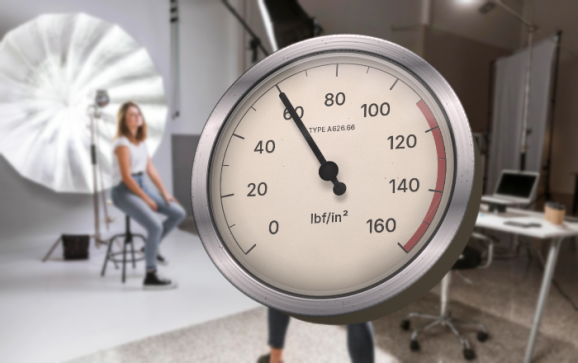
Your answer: 60 psi
